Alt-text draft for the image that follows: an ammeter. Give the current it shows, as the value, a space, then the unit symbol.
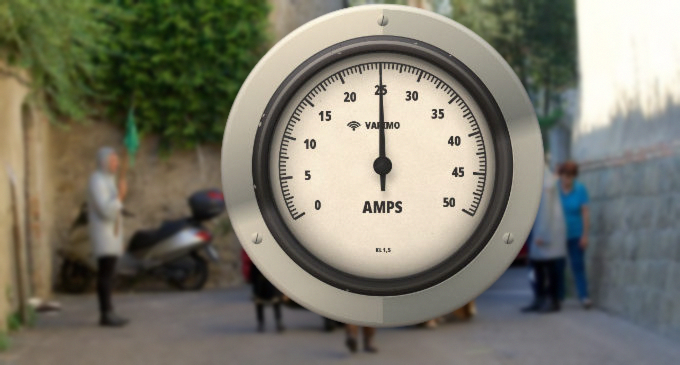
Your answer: 25 A
